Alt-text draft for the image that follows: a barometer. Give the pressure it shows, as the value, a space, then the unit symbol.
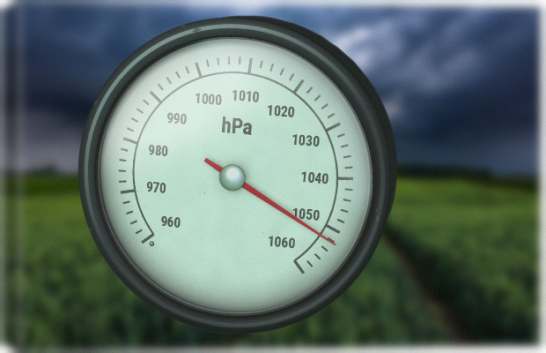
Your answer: 1052 hPa
